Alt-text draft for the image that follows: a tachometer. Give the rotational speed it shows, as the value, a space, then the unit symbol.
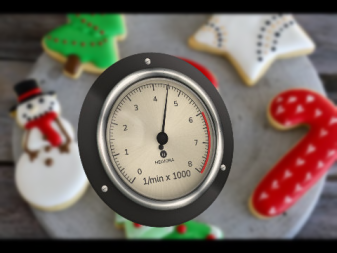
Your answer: 4500 rpm
